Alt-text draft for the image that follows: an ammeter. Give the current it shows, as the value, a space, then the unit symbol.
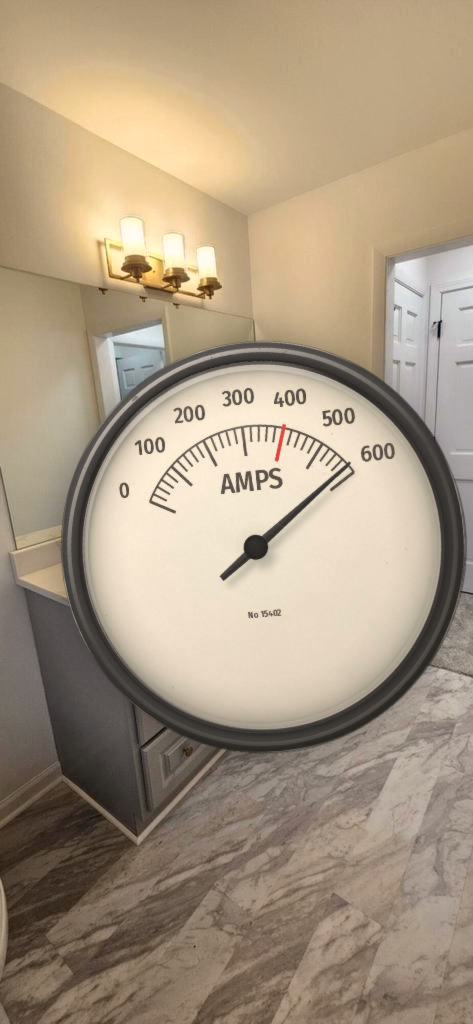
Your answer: 580 A
